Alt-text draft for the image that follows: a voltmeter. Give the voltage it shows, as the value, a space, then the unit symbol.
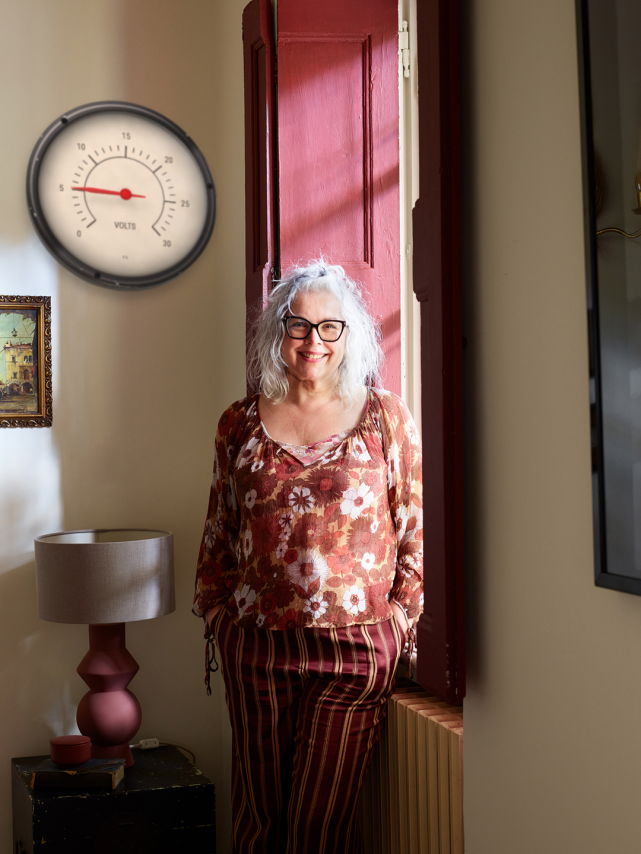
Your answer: 5 V
